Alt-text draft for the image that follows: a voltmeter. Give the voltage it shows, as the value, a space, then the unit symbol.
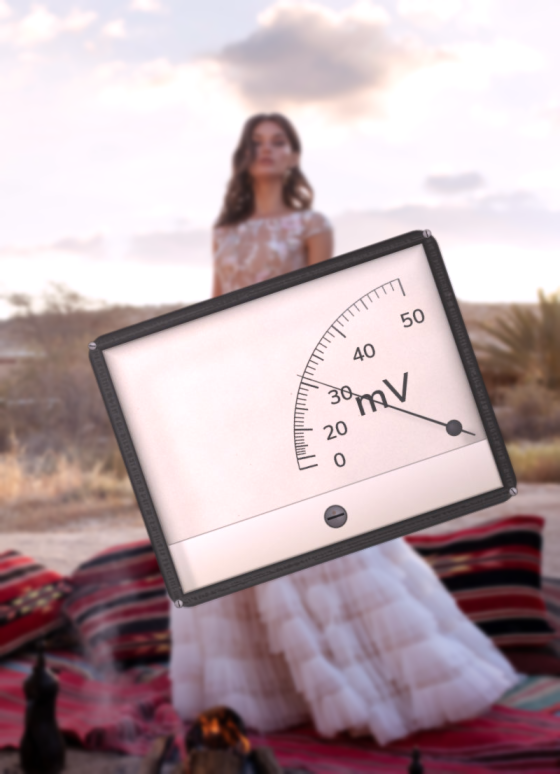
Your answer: 31 mV
